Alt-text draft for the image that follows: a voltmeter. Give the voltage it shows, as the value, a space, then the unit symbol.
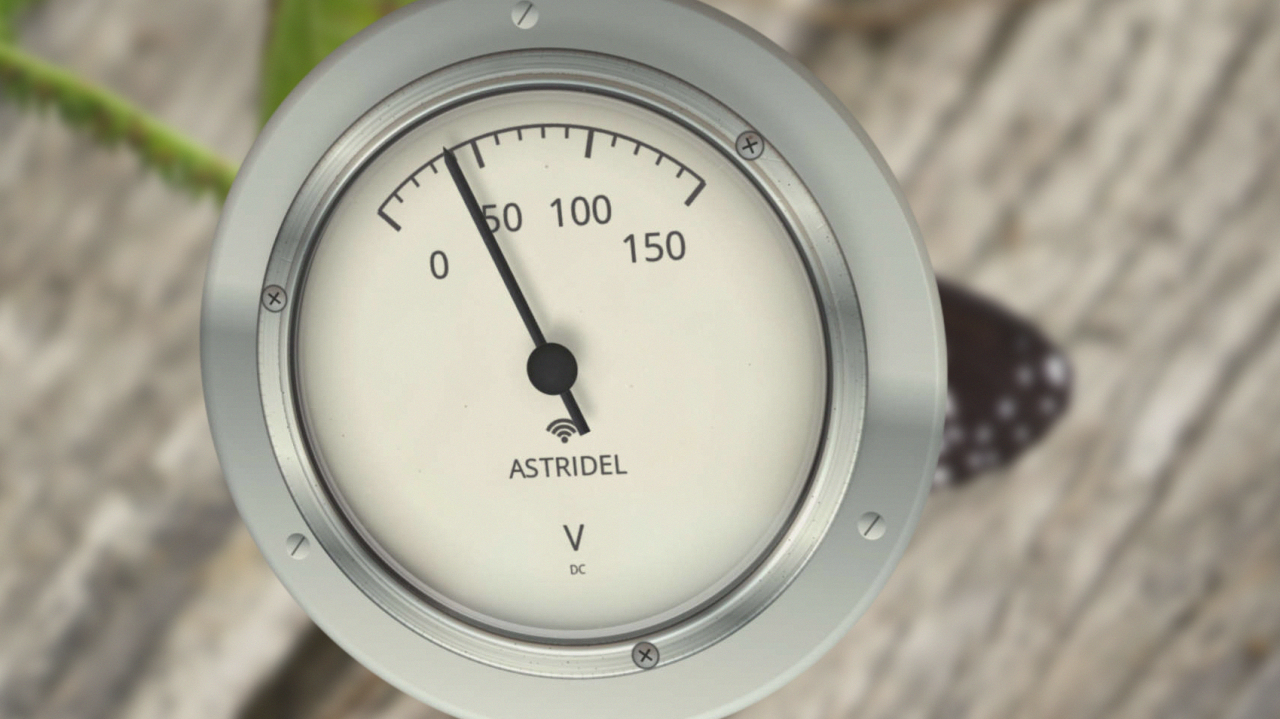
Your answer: 40 V
